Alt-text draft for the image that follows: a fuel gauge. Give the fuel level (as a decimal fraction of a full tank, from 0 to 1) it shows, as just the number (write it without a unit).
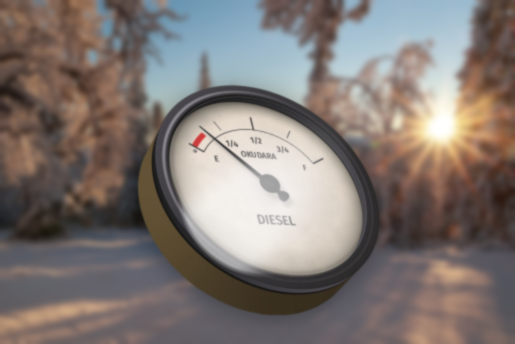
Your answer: 0.125
